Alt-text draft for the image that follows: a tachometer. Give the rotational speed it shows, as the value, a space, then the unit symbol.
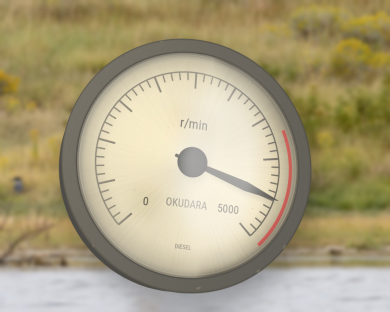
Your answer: 4500 rpm
